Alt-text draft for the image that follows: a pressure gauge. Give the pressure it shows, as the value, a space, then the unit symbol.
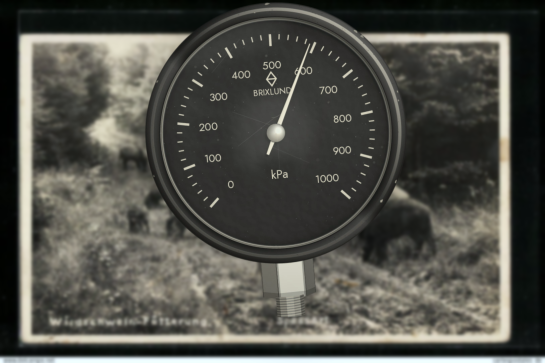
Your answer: 590 kPa
